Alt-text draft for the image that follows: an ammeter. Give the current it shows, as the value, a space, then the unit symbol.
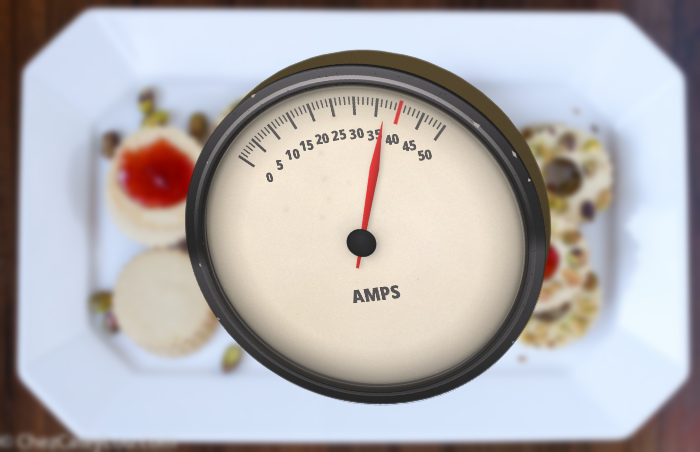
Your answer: 37 A
